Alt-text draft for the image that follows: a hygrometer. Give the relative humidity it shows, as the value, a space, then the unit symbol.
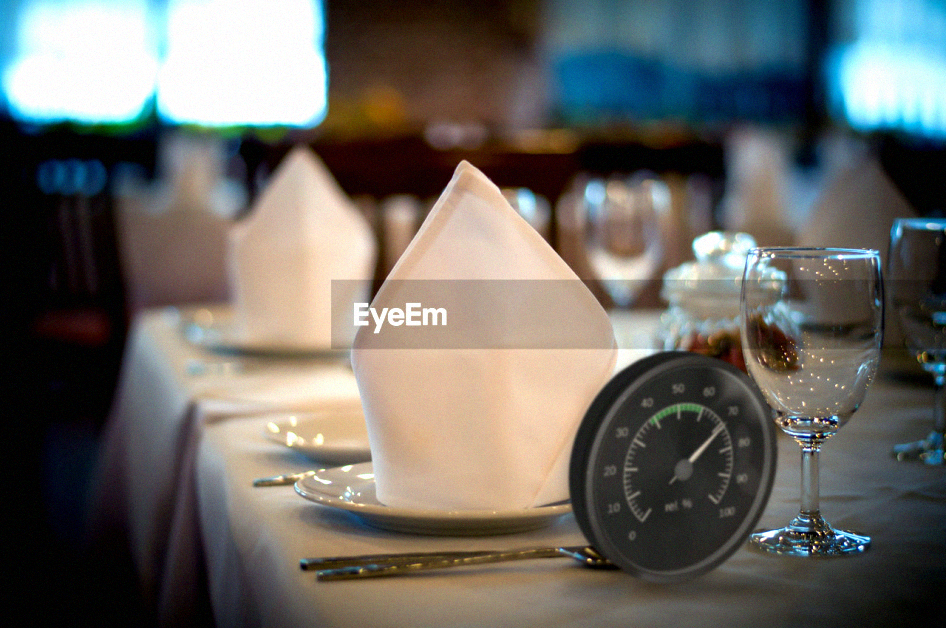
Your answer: 70 %
